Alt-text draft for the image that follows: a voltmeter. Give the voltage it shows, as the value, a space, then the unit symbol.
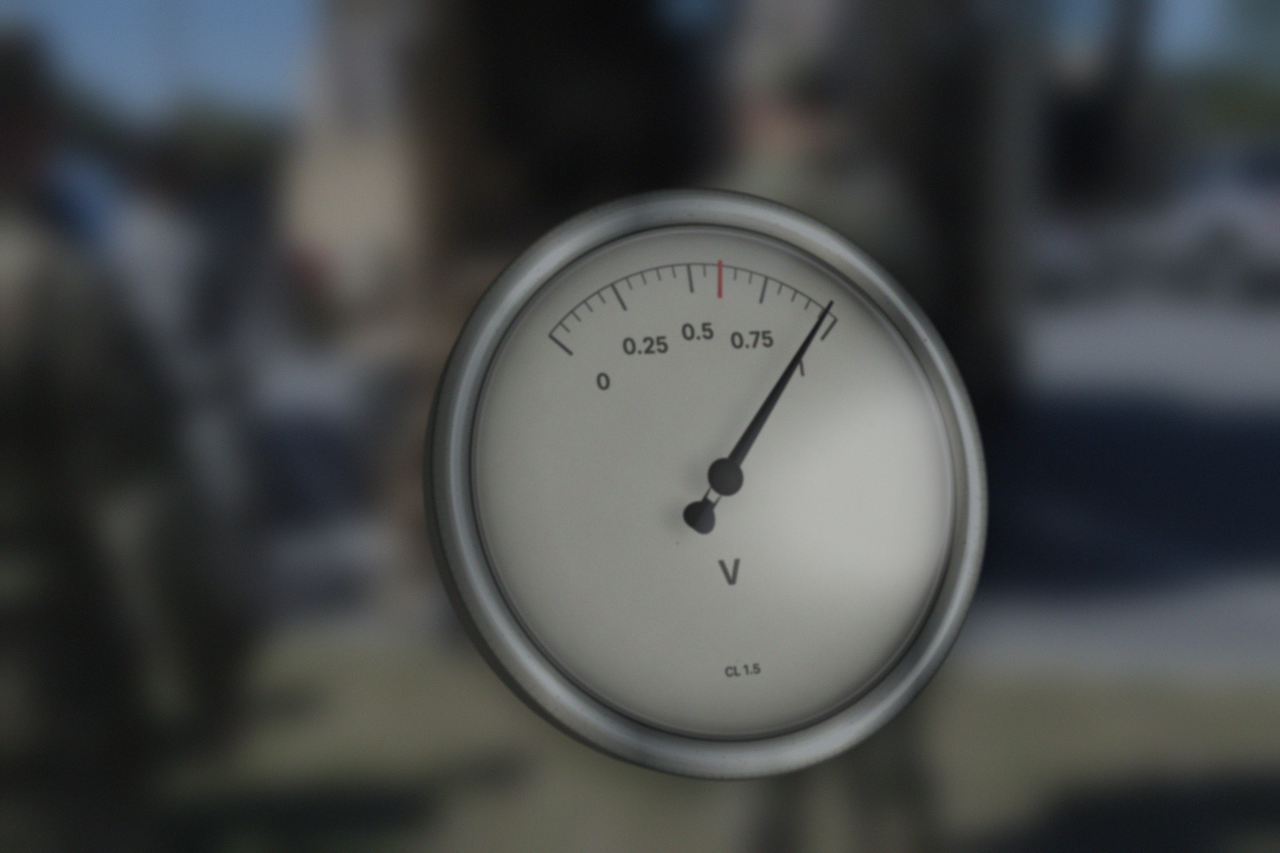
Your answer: 0.95 V
